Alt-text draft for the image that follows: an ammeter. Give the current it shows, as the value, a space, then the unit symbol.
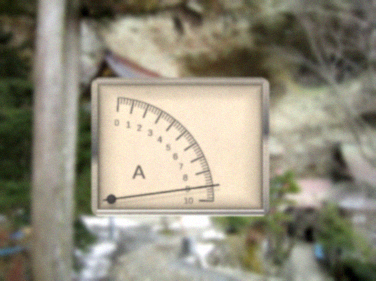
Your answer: 9 A
